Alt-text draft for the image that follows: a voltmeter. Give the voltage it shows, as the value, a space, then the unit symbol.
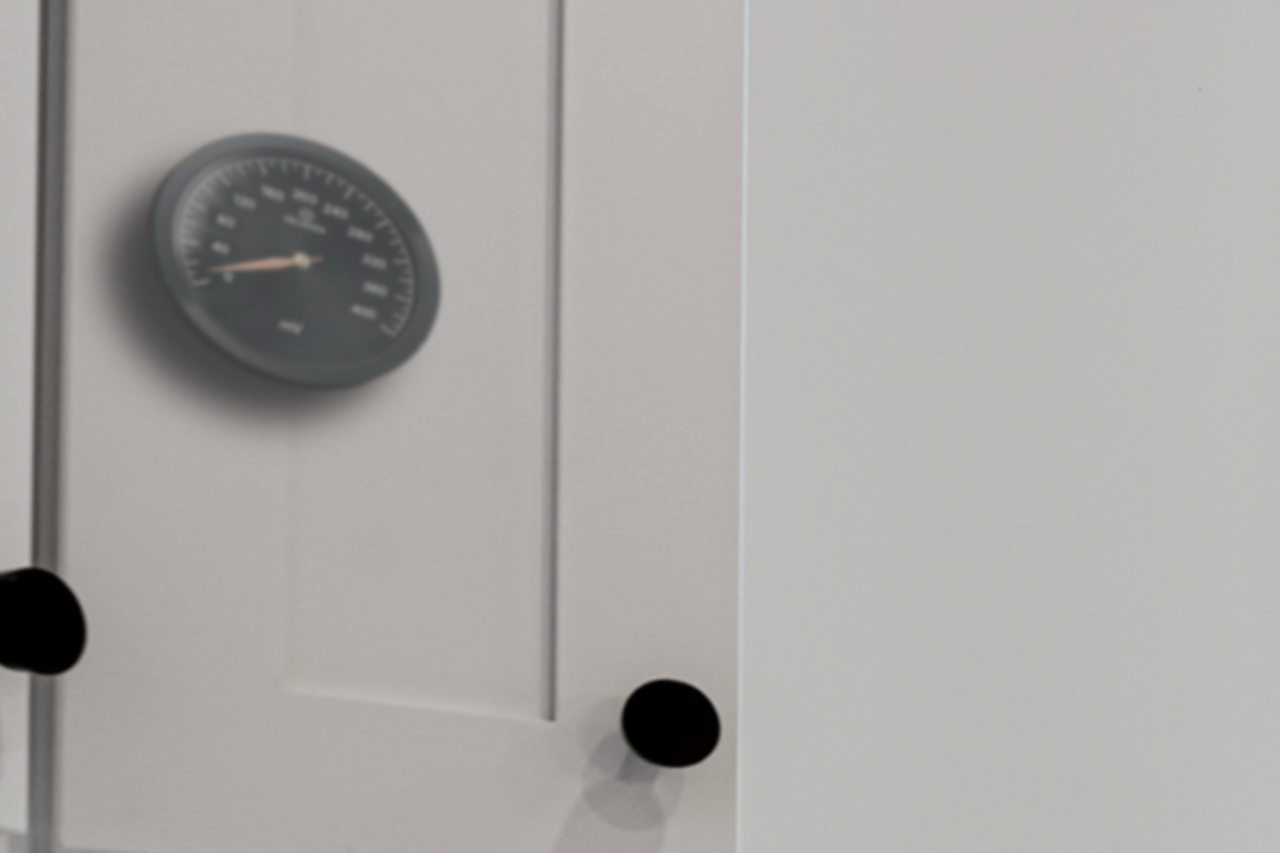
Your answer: 10 mV
